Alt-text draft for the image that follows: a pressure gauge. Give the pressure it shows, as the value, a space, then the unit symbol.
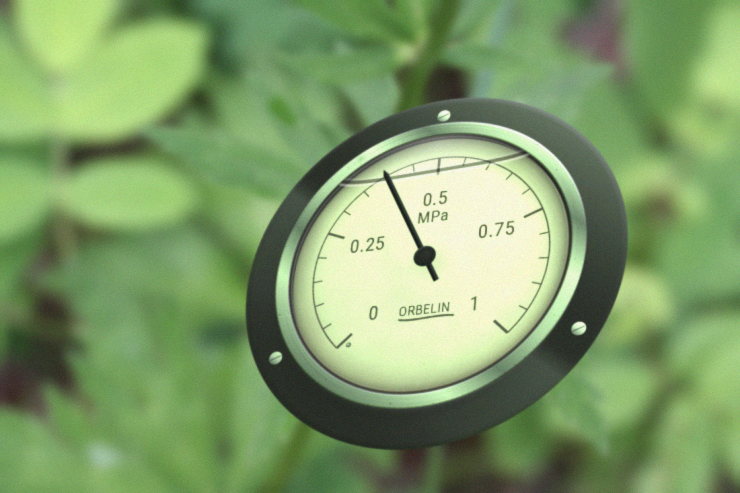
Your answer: 0.4 MPa
